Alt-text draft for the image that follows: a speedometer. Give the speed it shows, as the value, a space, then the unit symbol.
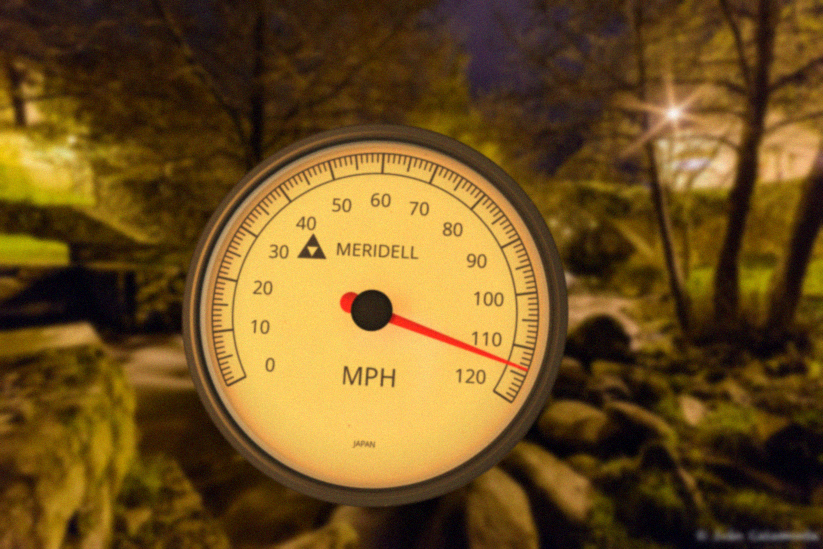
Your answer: 114 mph
